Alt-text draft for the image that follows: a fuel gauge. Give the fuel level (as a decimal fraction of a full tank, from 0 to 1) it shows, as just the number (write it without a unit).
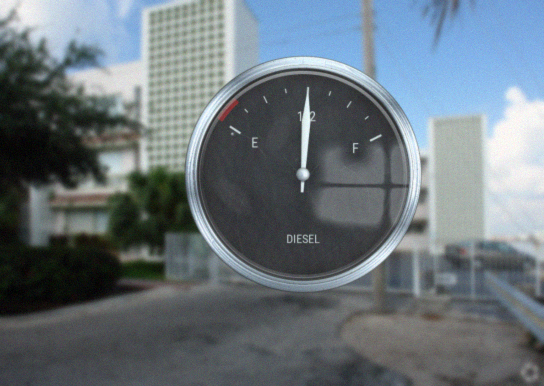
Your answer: 0.5
